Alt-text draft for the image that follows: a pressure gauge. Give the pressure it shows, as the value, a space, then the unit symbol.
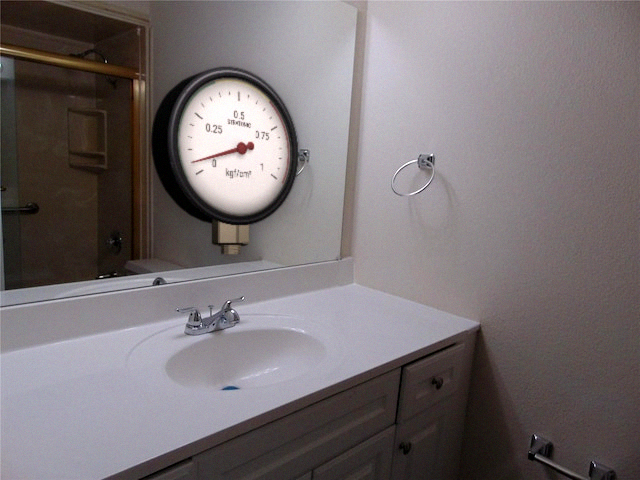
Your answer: 0.05 kg/cm²
